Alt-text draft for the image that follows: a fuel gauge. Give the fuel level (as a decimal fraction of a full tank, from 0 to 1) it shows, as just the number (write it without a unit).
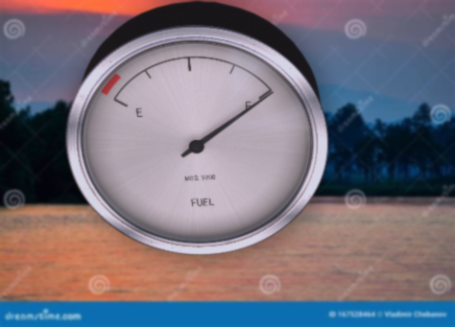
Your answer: 1
